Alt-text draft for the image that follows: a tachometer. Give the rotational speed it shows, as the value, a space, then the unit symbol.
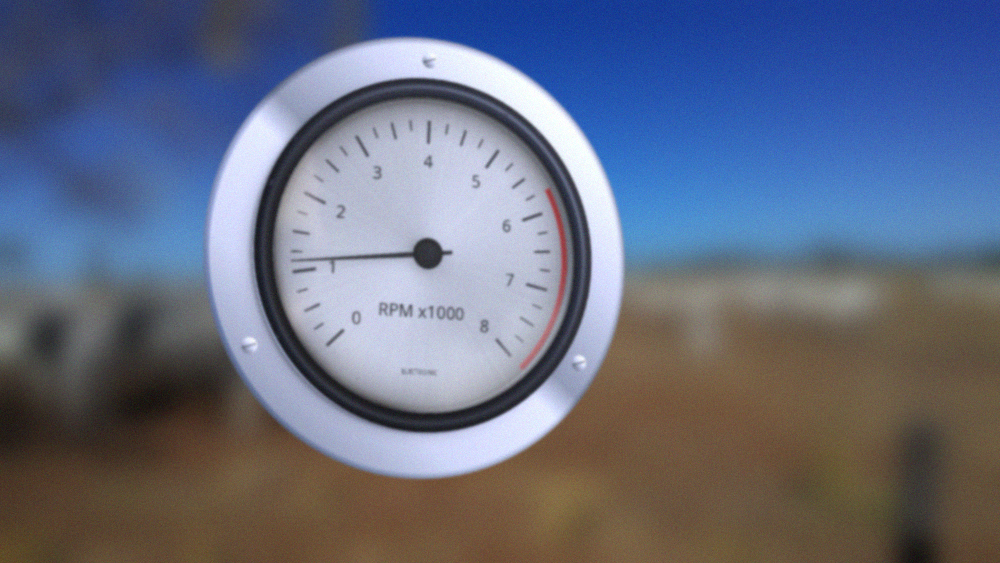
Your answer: 1125 rpm
